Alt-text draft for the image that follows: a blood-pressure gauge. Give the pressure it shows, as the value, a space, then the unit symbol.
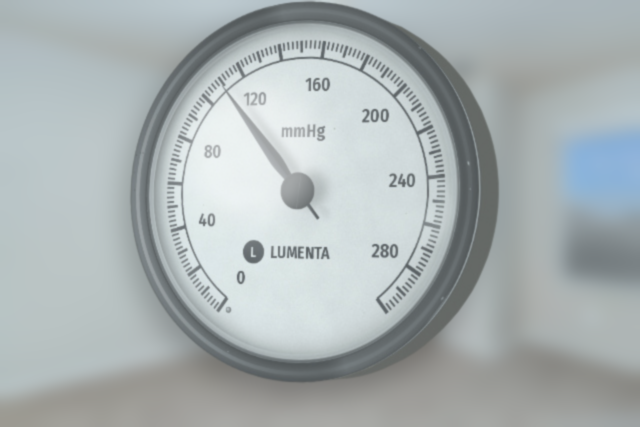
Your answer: 110 mmHg
